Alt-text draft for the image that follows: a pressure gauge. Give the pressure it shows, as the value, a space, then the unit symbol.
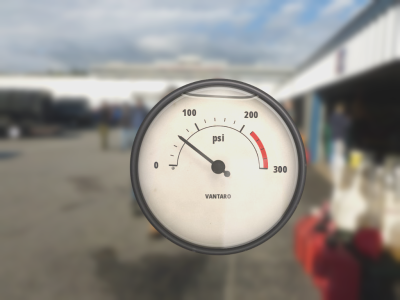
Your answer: 60 psi
